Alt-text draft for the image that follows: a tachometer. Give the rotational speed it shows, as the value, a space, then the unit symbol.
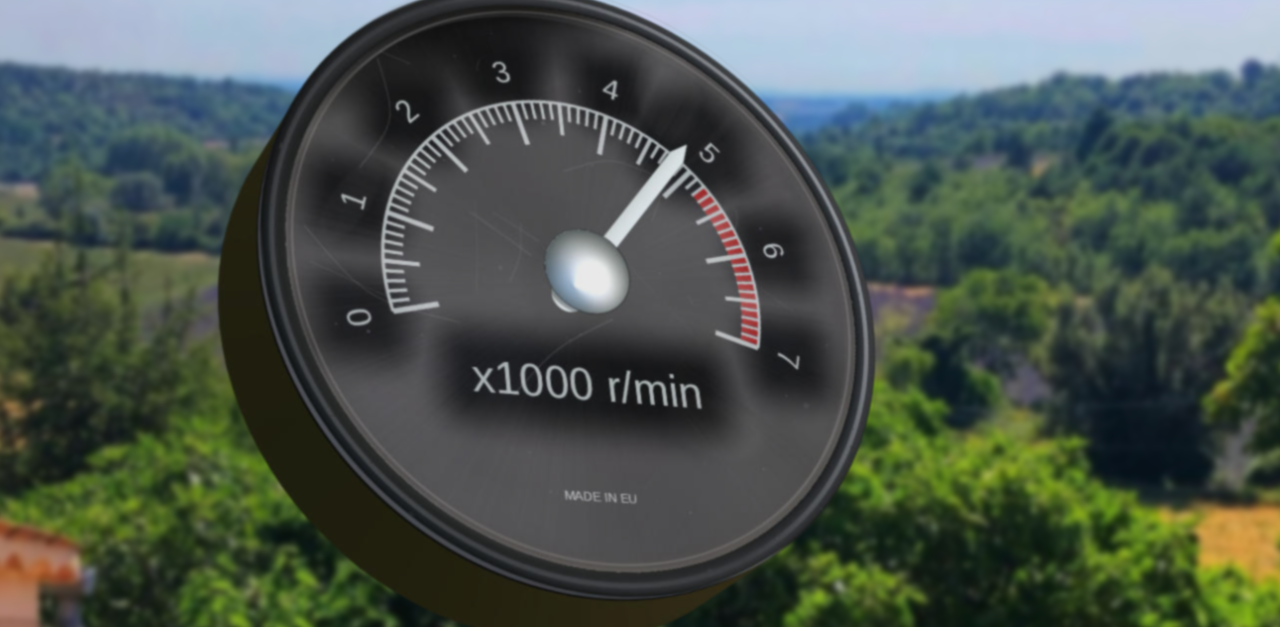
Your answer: 4800 rpm
